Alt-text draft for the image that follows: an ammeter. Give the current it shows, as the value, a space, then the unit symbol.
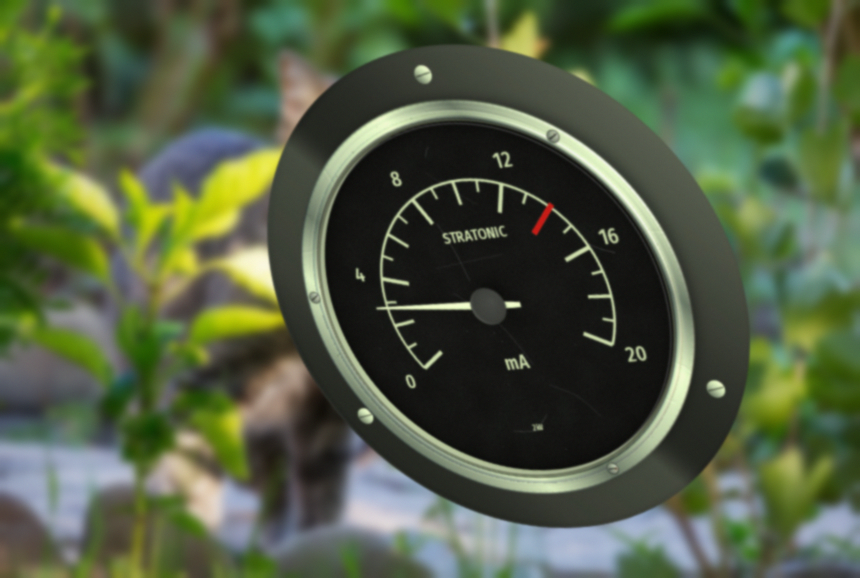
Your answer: 3 mA
